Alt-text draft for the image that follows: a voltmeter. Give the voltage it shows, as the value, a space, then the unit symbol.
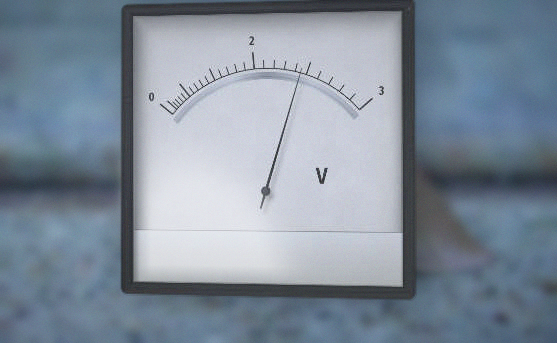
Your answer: 2.45 V
